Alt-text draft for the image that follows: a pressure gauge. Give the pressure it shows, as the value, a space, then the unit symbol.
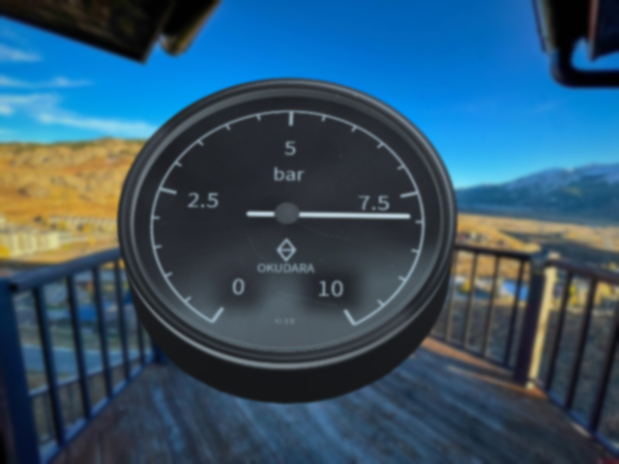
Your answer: 8 bar
